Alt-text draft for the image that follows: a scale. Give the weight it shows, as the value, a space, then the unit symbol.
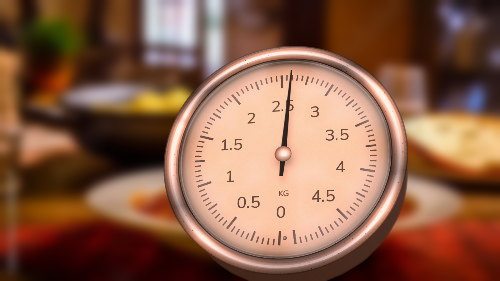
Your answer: 2.6 kg
